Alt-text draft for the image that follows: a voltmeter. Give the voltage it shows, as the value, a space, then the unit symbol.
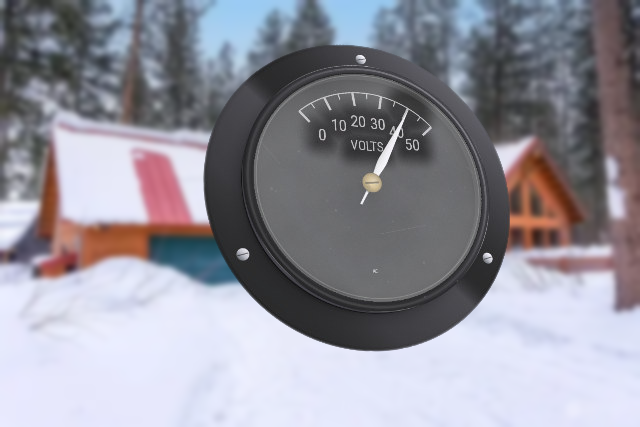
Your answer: 40 V
